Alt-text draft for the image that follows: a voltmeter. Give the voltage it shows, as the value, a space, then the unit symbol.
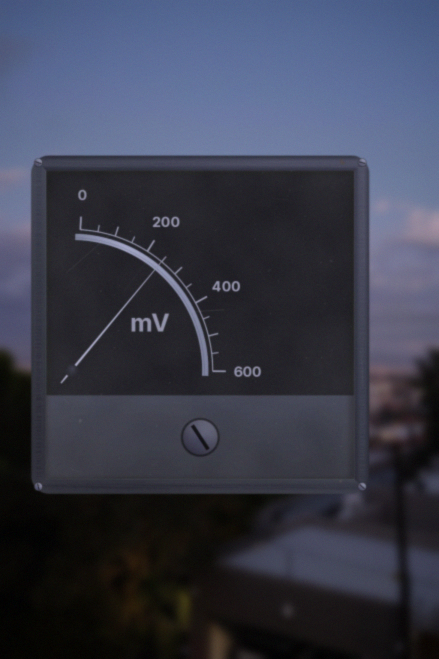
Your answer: 250 mV
